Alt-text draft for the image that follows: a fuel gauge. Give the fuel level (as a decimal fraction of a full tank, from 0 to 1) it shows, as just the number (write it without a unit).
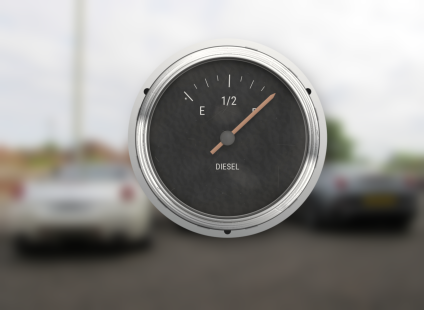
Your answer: 1
